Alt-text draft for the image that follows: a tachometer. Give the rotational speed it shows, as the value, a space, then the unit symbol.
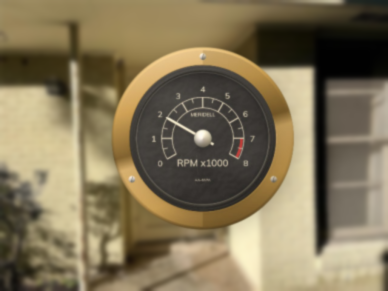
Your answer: 2000 rpm
